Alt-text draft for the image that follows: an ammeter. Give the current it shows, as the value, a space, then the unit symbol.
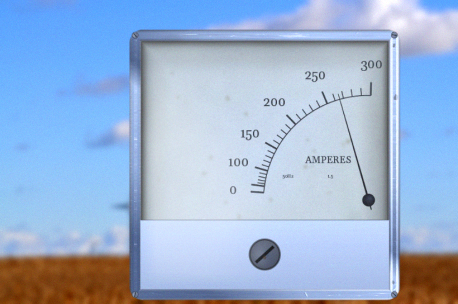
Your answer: 265 A
